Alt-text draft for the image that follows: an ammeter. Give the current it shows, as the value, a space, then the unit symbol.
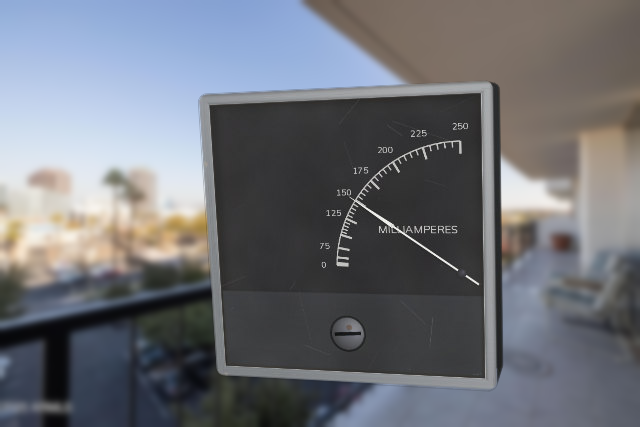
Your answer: 150 mA
